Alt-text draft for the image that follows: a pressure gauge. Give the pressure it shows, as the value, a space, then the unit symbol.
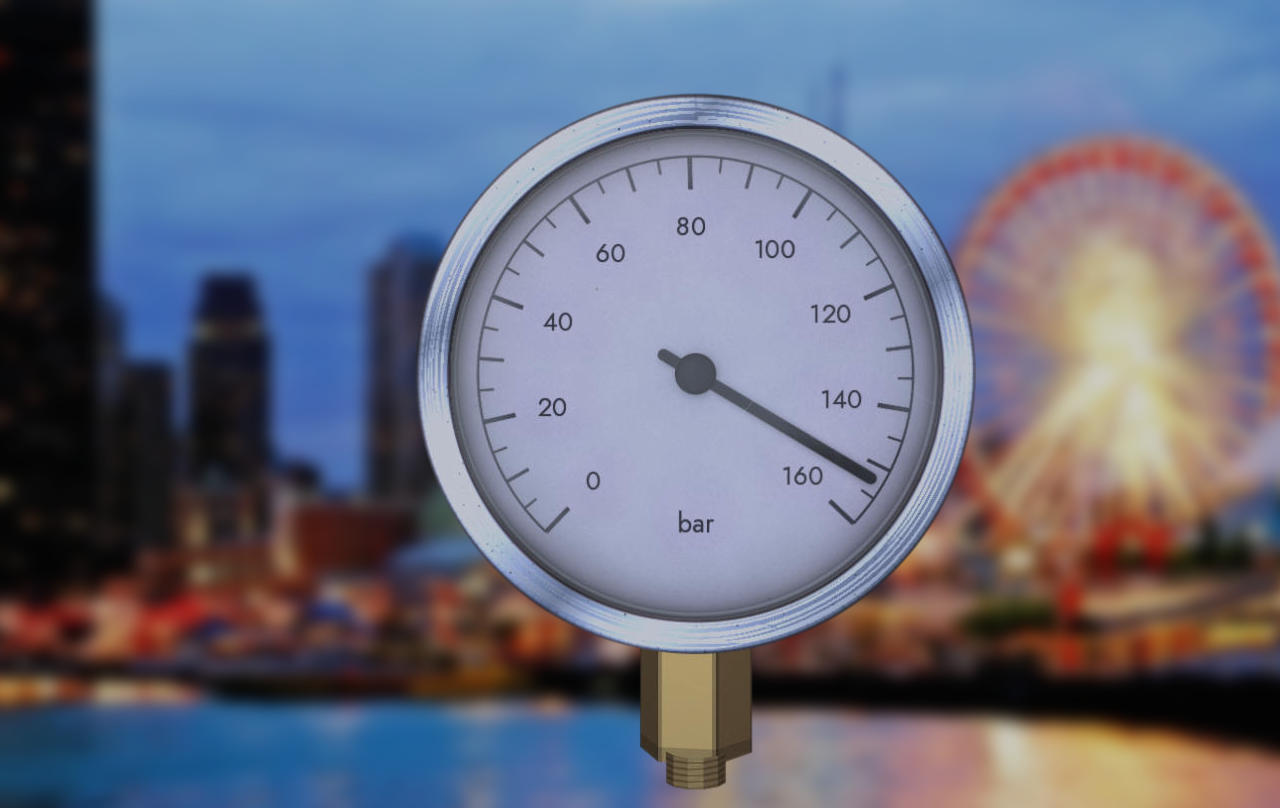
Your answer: 152.5 bar
